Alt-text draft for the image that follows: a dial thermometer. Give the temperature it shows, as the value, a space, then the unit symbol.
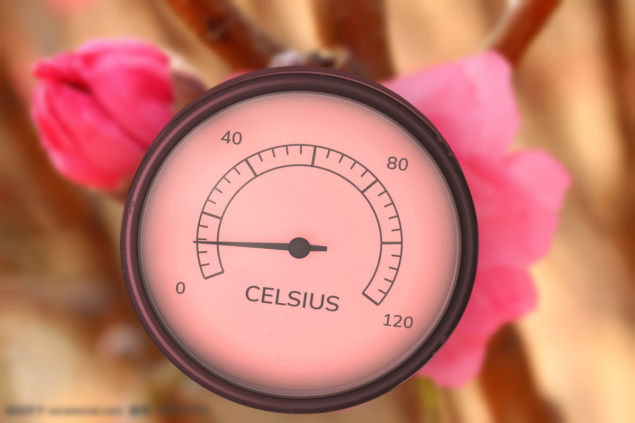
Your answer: 12 °C
